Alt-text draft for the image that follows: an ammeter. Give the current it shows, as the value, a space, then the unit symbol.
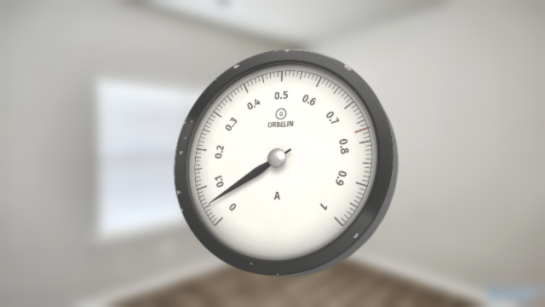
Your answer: 0.05 A
